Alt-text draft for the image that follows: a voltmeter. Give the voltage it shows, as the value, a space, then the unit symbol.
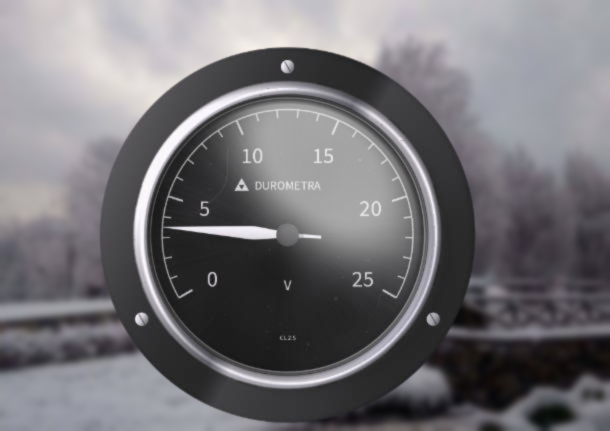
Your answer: 3.5 V
